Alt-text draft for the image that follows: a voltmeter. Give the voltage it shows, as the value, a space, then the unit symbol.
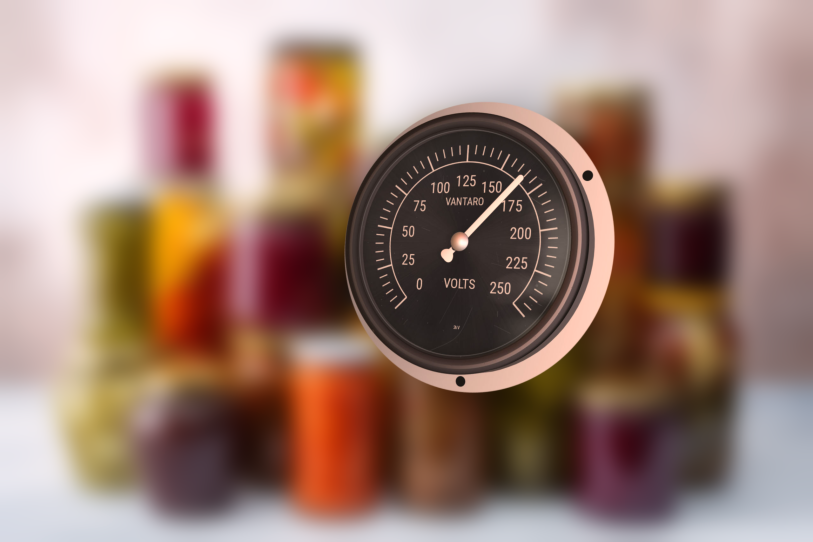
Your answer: 165 V
